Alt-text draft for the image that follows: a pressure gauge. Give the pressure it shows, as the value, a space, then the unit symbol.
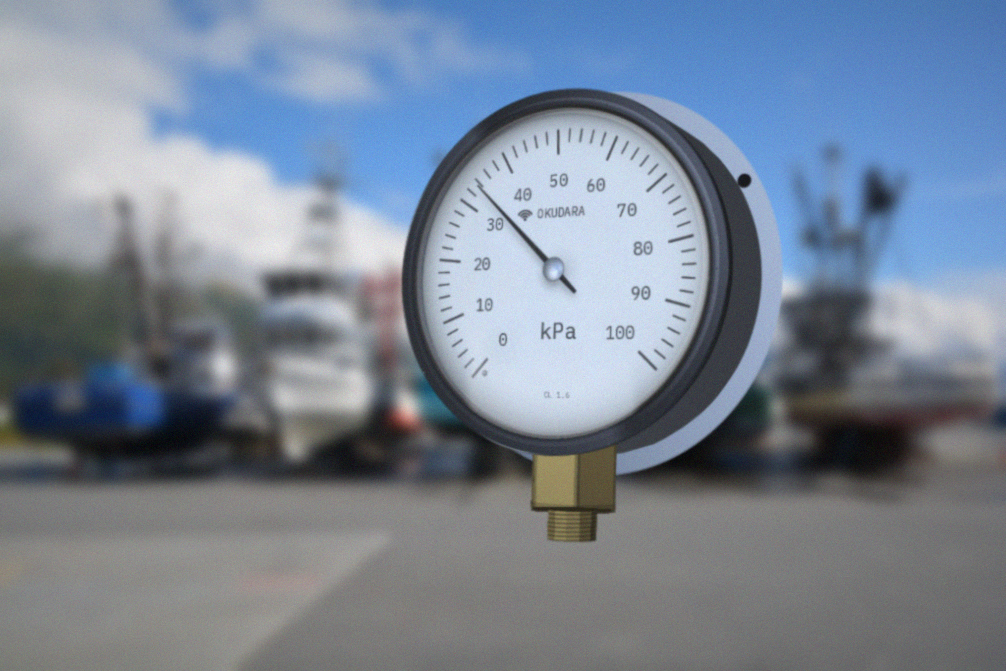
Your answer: 34 kPa
